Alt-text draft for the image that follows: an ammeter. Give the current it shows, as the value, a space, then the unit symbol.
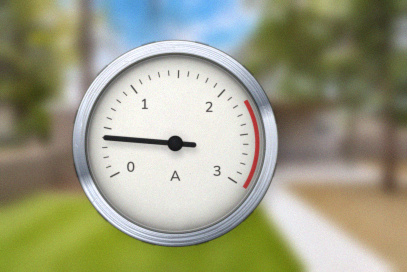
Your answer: 0.4 A
